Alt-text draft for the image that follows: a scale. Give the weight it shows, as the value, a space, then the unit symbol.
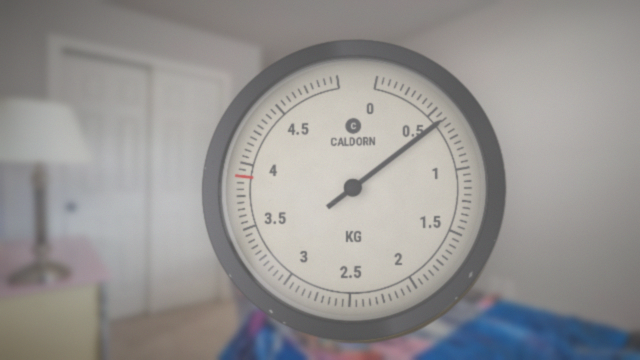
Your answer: 0.6 kg
